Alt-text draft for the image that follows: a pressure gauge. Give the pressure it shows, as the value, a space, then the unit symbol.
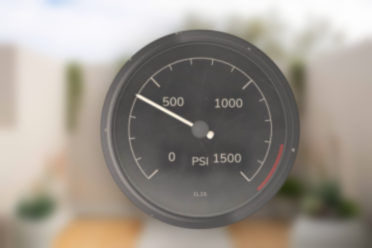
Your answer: 400 psi
